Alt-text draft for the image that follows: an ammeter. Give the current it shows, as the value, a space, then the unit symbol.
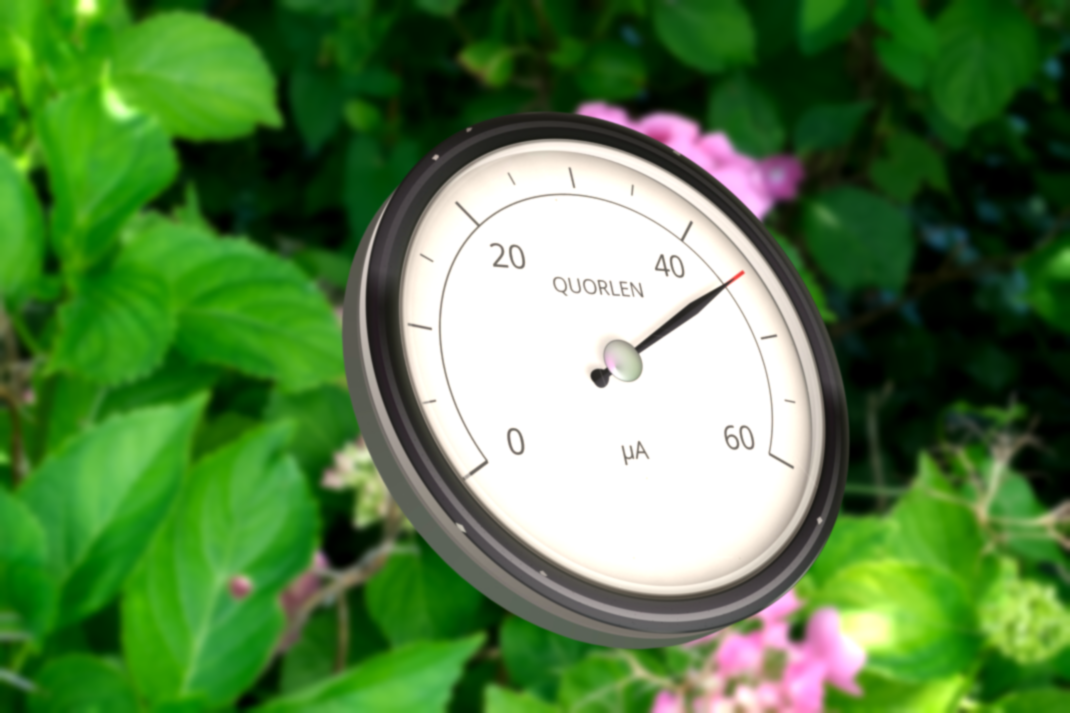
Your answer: 45 µA
